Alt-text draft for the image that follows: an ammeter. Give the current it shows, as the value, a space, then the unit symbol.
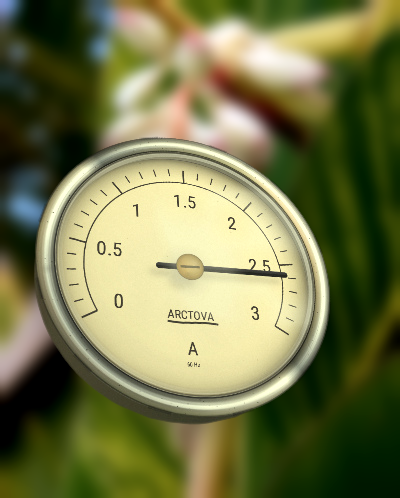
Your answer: 2.6 A
